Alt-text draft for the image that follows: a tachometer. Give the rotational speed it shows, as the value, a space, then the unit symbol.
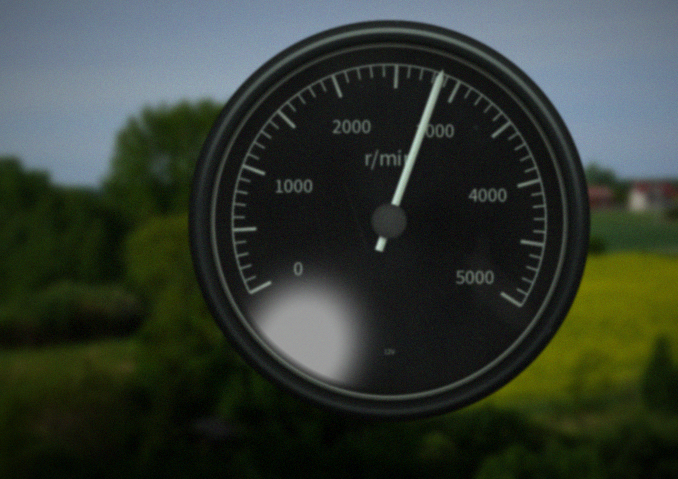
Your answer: 2850 rpm
